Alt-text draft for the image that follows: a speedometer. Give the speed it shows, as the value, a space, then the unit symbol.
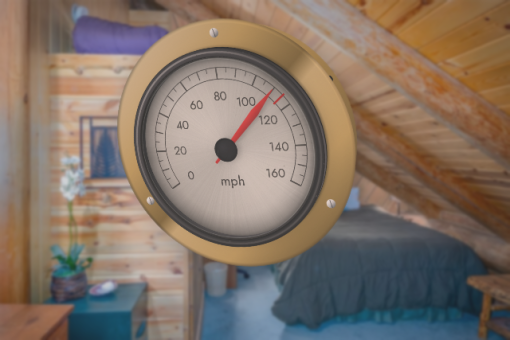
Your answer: 110 mph
